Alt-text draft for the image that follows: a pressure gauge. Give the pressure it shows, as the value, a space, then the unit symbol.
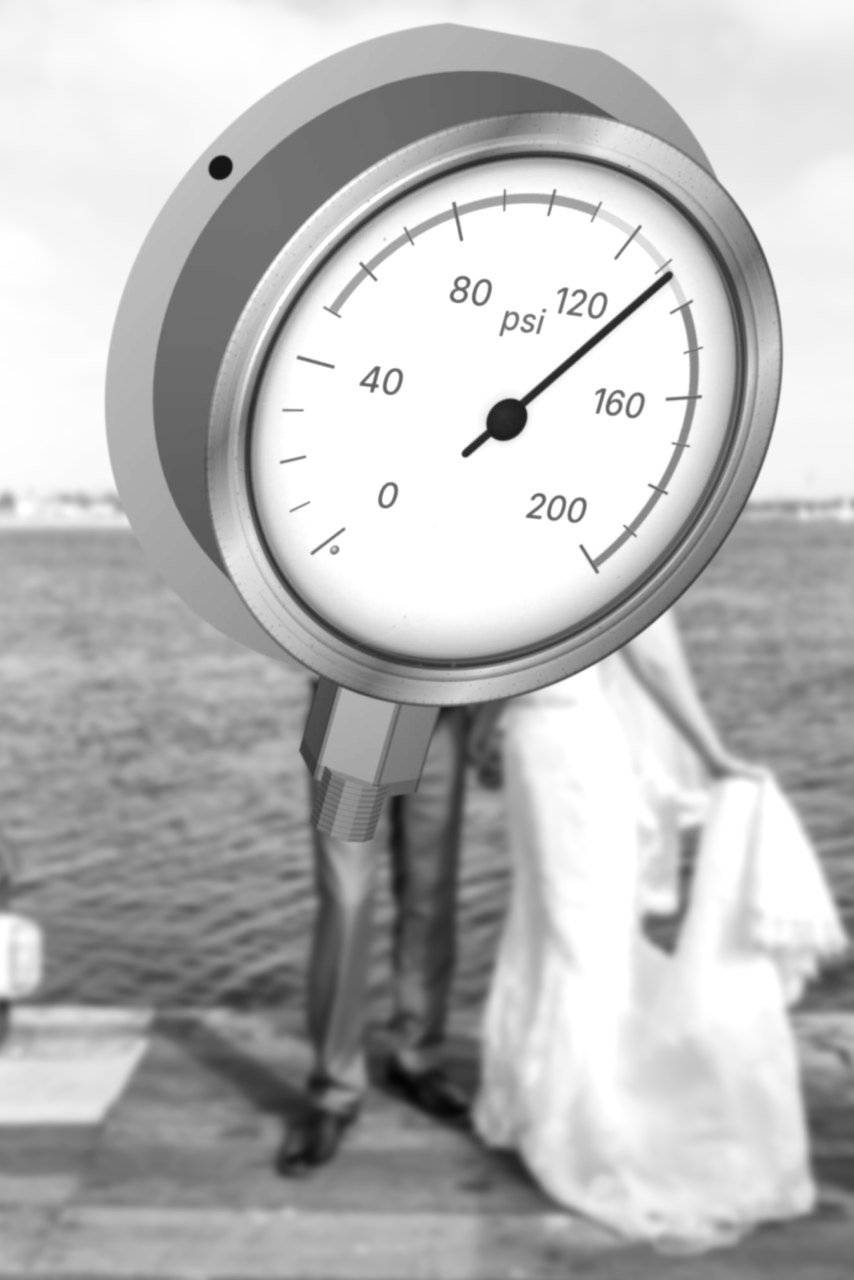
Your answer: 130 psi
